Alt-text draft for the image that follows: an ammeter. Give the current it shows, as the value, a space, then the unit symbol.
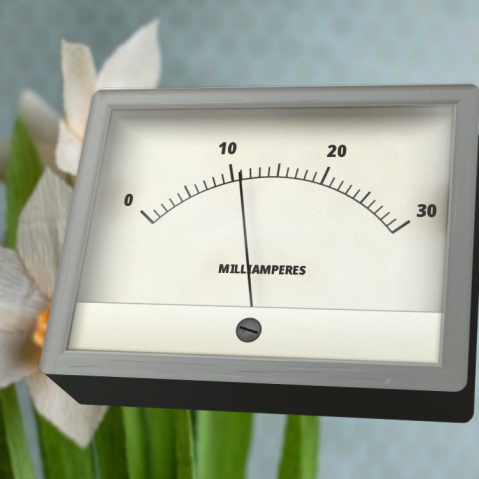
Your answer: 11 mA
